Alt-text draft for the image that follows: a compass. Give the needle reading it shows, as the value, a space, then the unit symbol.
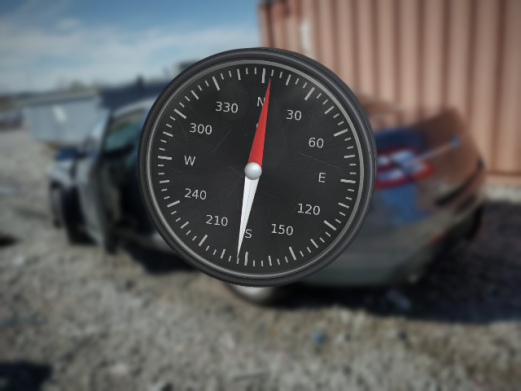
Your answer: 5 °
